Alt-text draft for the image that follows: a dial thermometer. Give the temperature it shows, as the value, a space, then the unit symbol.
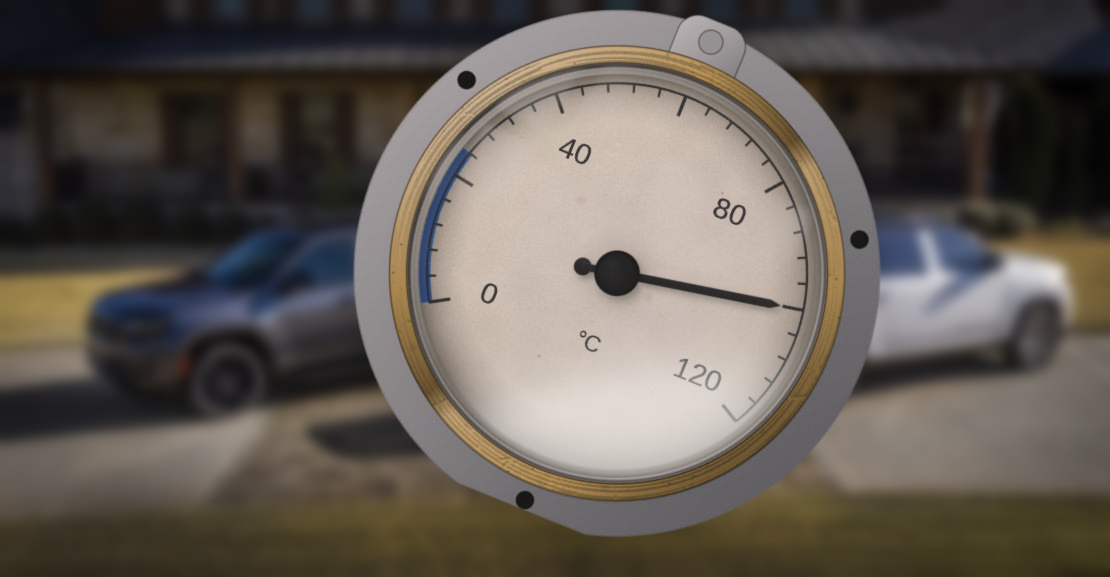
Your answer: 100 °C
